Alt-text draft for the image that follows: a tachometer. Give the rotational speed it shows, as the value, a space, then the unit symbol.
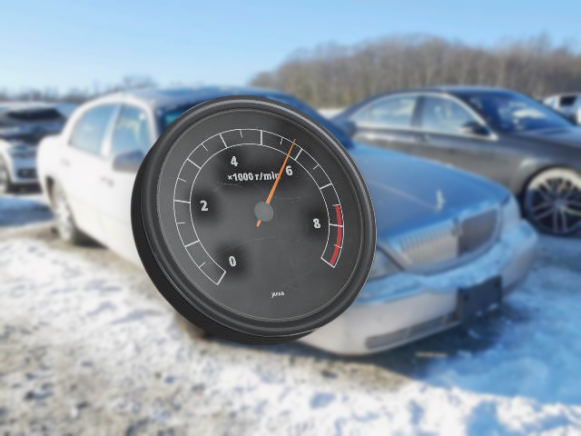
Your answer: 5750 rpm
